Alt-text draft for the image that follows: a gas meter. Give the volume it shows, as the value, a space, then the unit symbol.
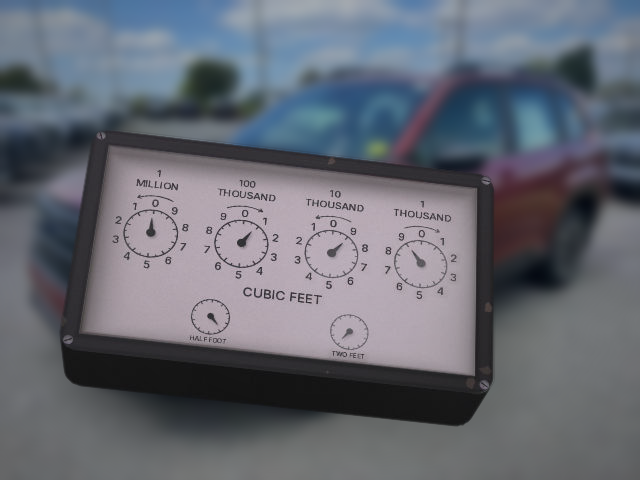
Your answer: 8900 ft³
